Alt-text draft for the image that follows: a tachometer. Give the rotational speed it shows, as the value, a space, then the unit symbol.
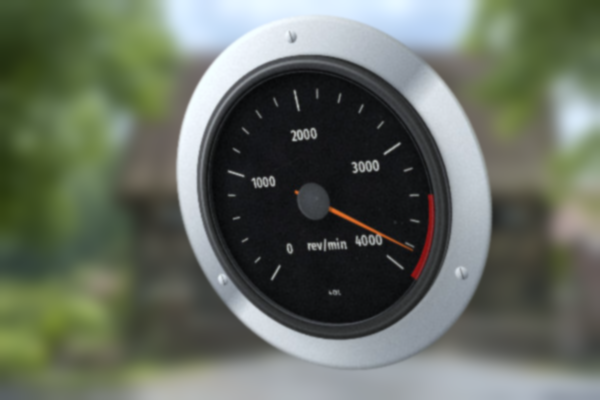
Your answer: 3800 rpm
